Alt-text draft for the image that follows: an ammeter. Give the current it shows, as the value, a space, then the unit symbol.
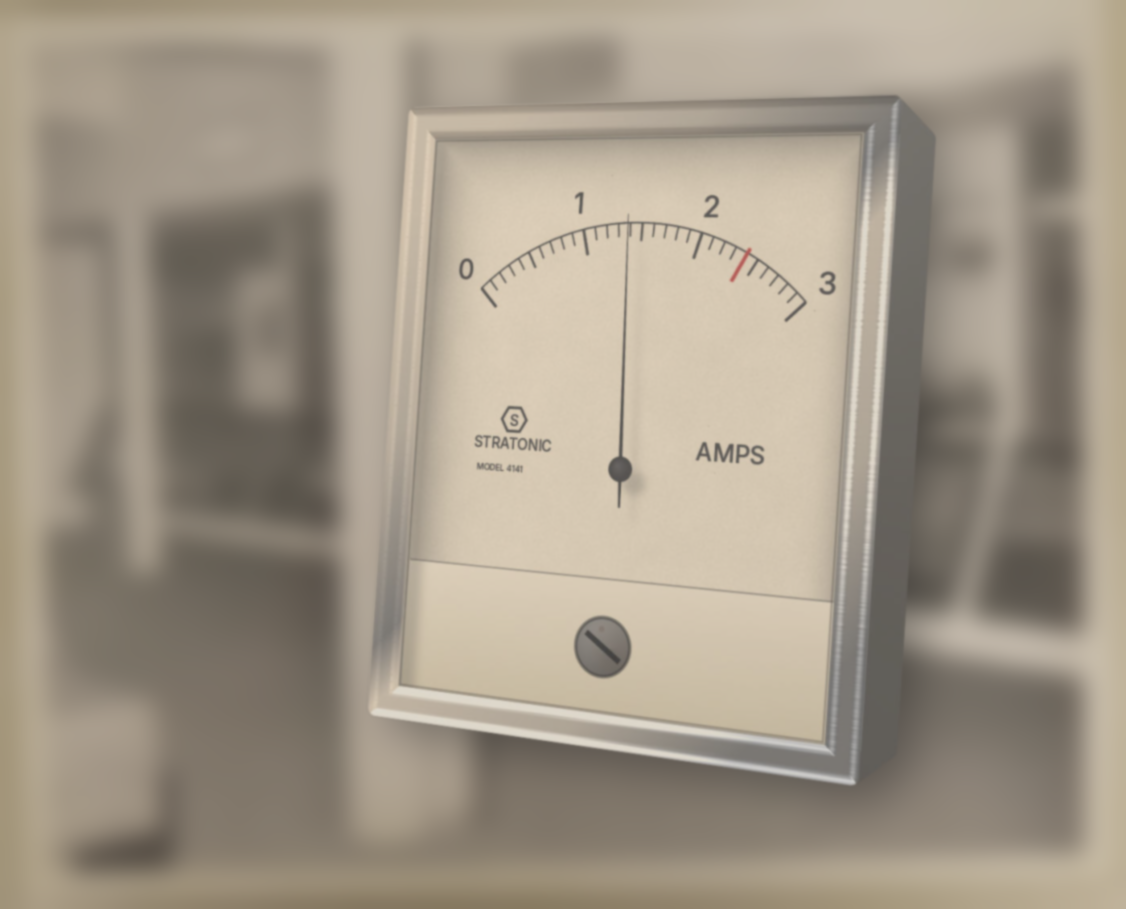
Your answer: 1.4 A
